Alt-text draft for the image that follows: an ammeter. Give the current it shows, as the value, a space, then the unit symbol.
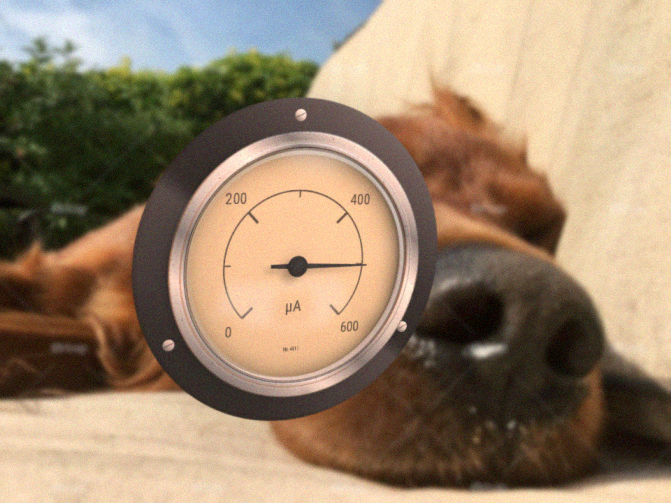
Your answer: 500 µA
